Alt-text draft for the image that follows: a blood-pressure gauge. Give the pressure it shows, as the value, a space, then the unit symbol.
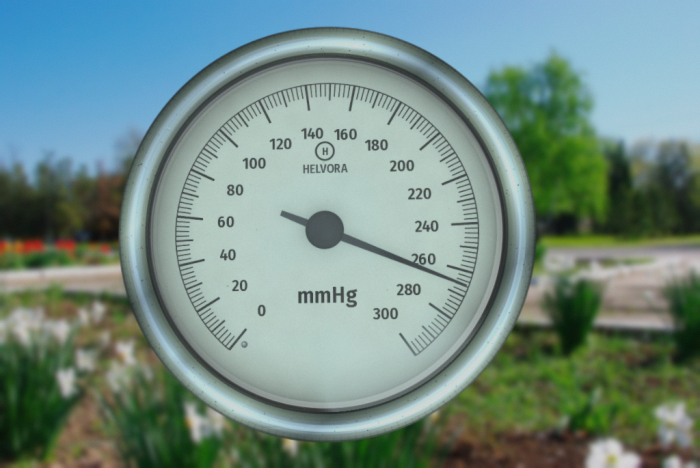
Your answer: 266 mmHg
